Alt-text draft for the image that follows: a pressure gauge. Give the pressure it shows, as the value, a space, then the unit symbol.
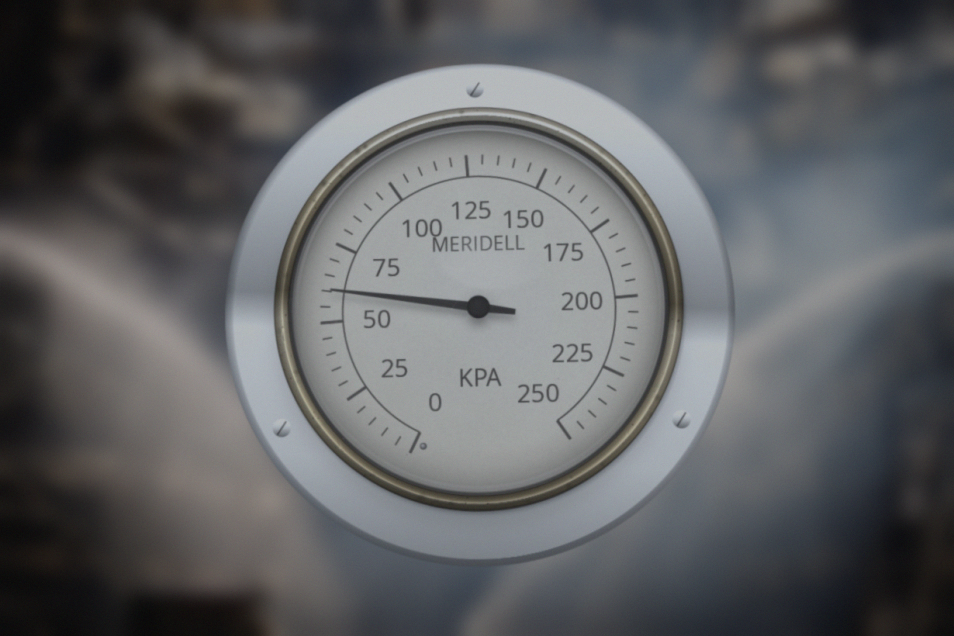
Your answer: 60 kPa
